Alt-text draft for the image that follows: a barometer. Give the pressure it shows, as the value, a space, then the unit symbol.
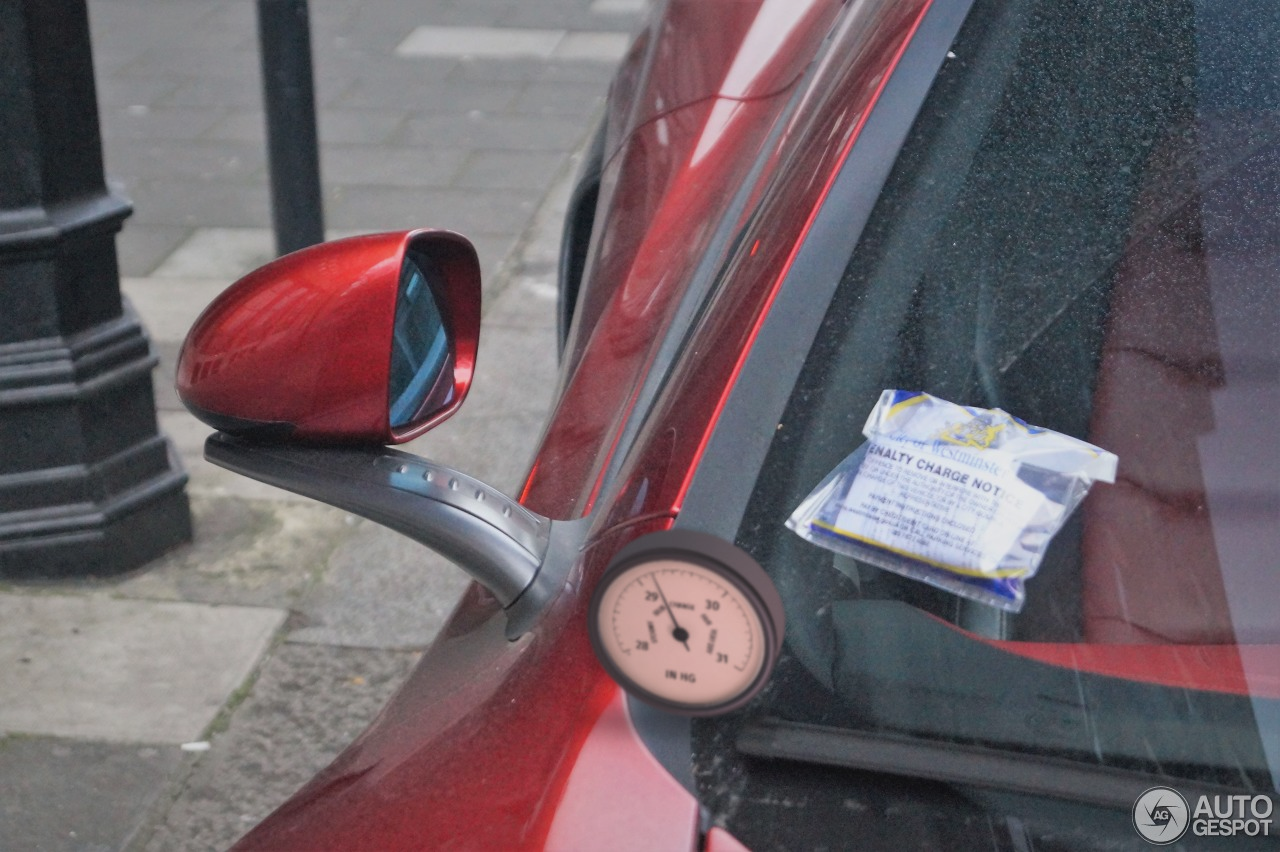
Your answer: 29.2 inHg
